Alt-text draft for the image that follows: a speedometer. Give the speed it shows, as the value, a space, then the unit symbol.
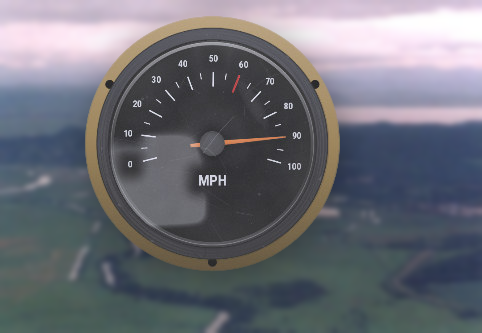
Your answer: 90 mph
